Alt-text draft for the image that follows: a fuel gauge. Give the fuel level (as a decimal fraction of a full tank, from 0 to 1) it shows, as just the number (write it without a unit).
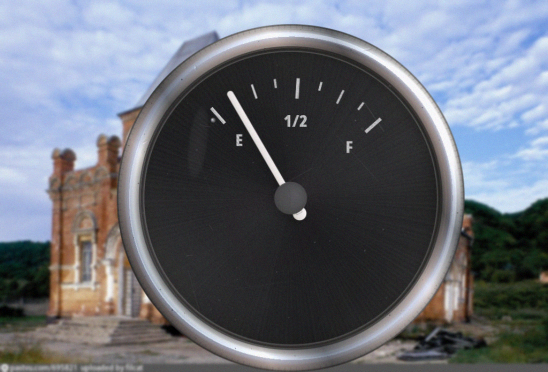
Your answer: 0.125
